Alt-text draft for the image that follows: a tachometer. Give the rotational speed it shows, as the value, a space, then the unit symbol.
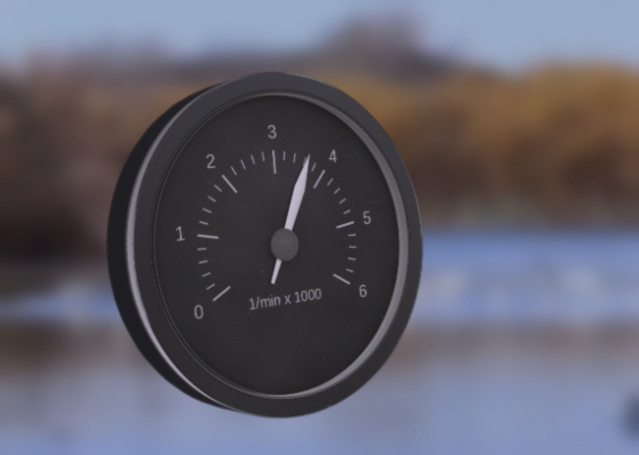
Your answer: 3600 rpm
